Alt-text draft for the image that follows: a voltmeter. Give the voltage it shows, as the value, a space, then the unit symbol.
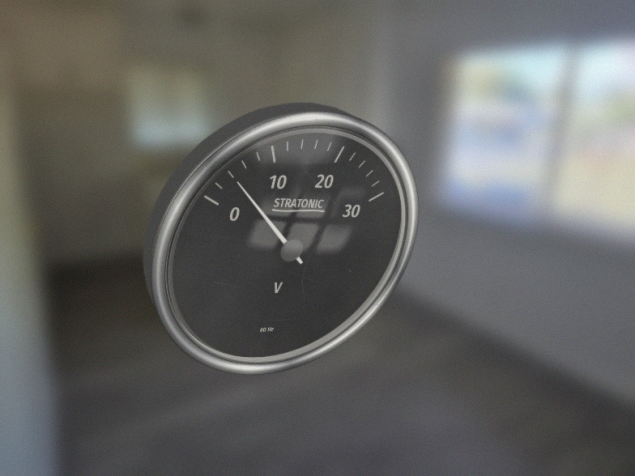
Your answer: 4 V
